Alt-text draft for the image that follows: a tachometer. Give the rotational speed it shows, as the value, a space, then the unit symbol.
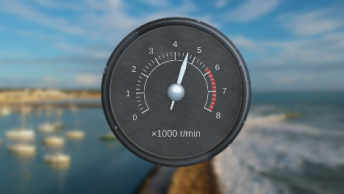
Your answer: 4600 rpm
